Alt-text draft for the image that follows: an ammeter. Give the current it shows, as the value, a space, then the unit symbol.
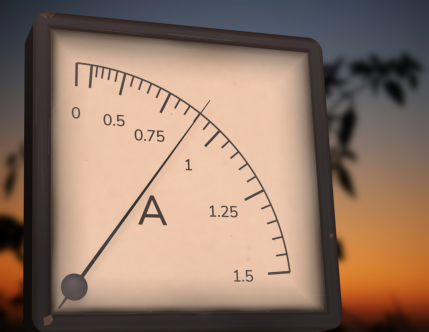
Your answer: 0.9 A
